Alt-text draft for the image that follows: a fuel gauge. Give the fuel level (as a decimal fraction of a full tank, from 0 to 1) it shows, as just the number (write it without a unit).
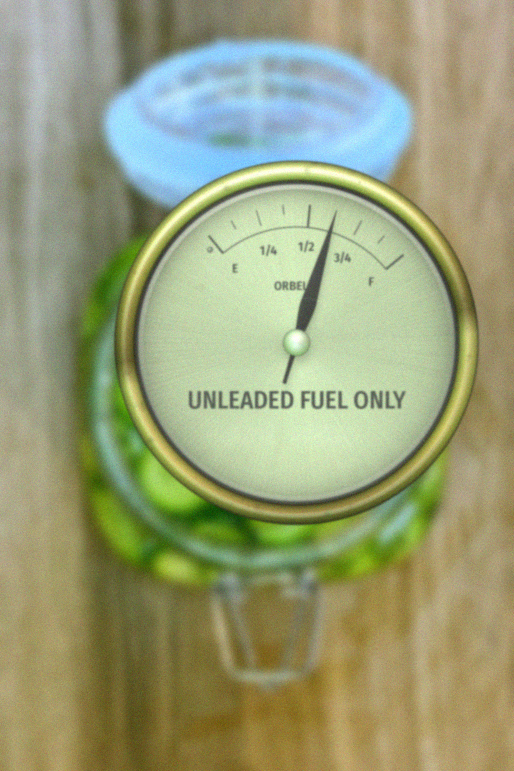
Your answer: 0.625
